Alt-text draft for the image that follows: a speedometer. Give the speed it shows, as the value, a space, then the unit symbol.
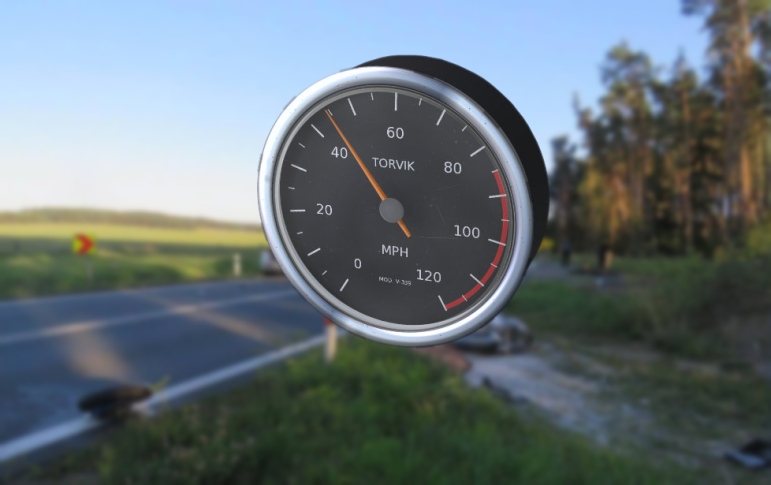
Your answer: 45 mph
